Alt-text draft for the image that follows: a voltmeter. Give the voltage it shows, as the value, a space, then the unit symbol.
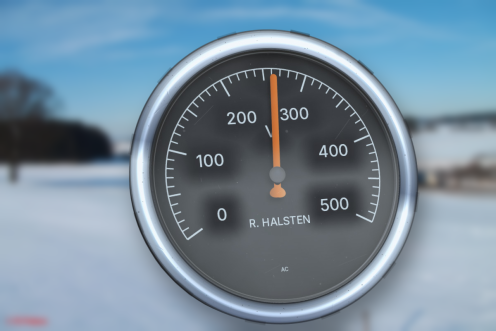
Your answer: 260 V
